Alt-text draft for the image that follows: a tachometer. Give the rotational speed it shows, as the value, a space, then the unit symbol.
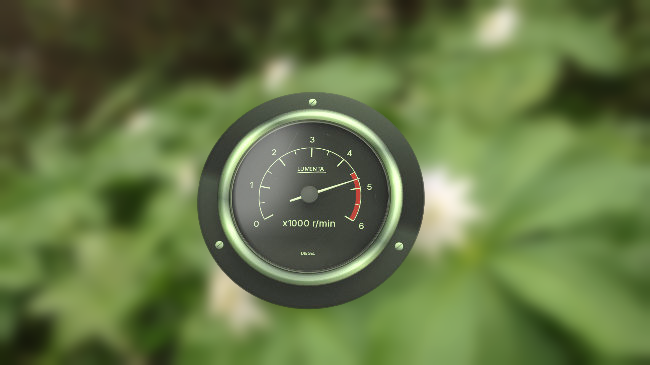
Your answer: 4750 rpm
